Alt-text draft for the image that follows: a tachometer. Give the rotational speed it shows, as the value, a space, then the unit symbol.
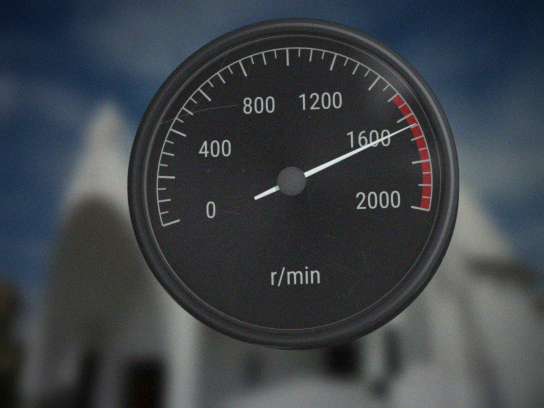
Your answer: 1650 rpm
